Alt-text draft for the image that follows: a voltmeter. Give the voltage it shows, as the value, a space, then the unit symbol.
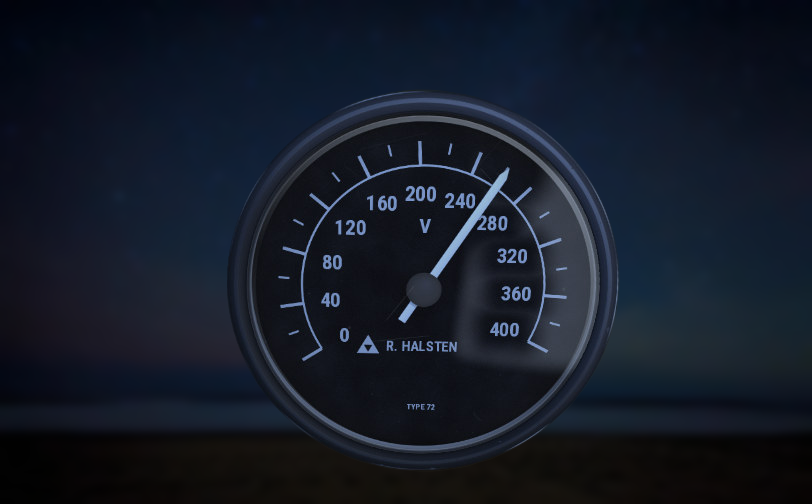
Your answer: 260 V
